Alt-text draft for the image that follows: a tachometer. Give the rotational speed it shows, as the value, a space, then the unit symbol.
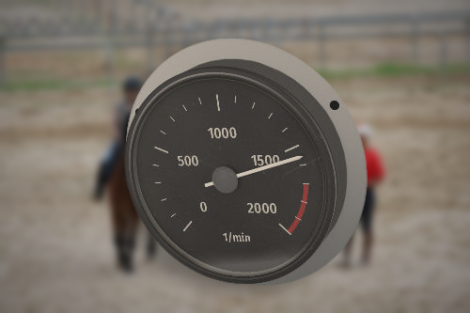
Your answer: 1550 rpm
